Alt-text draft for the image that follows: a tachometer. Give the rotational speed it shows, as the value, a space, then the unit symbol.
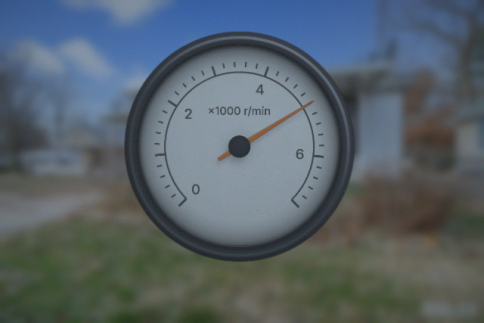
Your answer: 5000 rpm
